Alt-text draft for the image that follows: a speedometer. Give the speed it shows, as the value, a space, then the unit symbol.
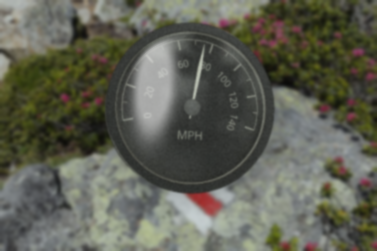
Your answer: 75 mph
